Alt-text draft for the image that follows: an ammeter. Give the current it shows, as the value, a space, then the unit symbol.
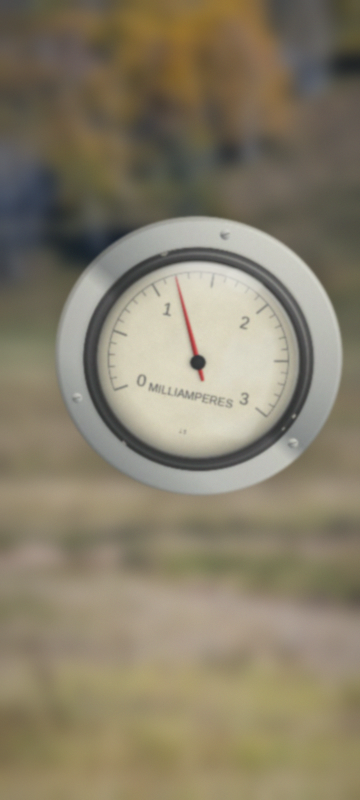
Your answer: 1.2 mA
